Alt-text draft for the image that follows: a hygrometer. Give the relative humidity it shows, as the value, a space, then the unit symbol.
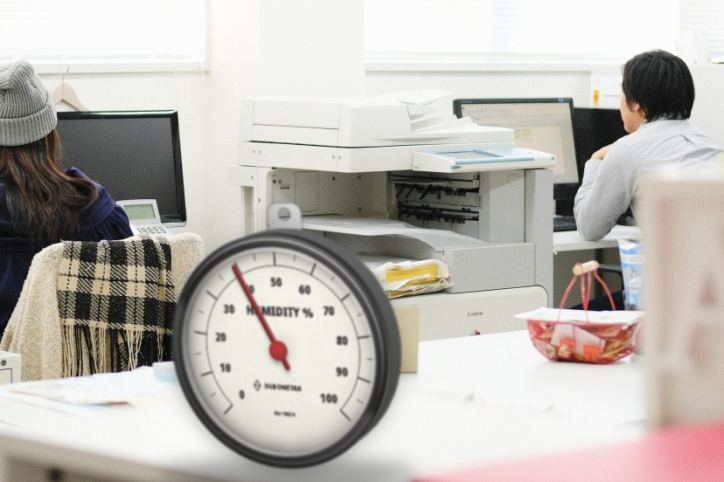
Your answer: 40 %
